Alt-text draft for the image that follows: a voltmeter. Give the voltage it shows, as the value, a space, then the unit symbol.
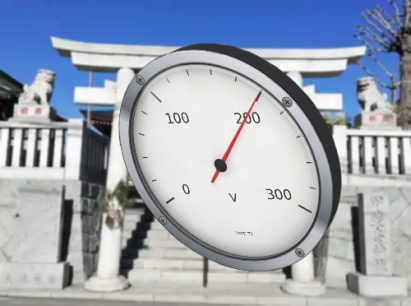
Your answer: 200 V
